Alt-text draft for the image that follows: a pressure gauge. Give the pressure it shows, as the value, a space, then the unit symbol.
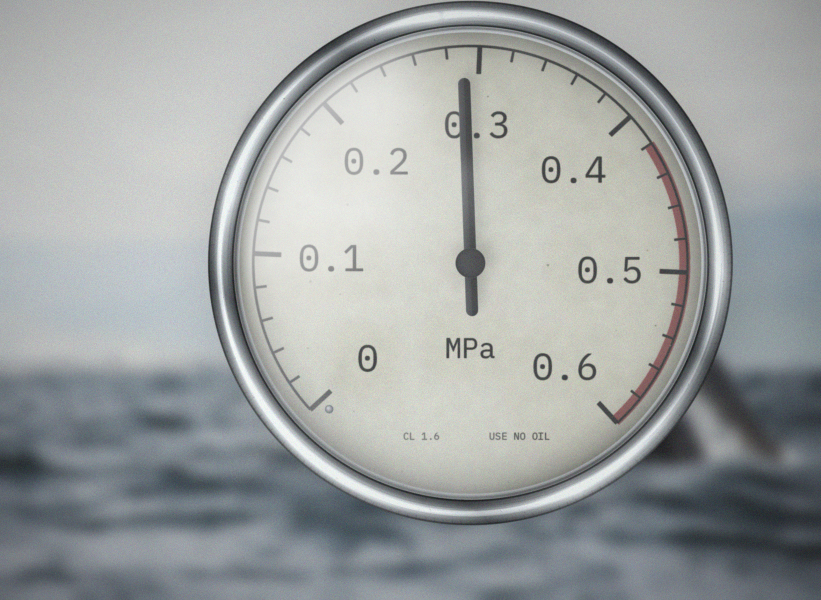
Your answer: 0.29 MPa
